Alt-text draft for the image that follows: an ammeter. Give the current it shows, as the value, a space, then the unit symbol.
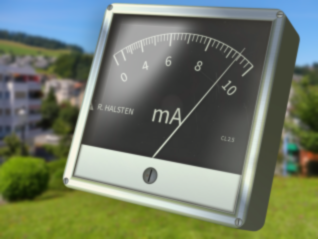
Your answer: 9.4 mA
